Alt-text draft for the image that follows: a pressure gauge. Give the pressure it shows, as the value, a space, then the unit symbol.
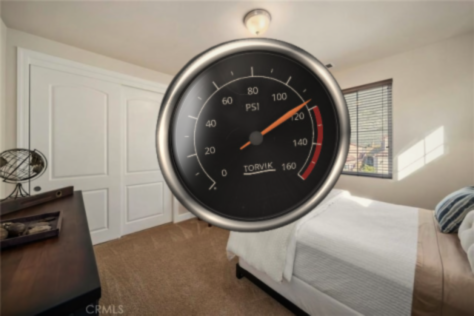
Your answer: 115 psi
